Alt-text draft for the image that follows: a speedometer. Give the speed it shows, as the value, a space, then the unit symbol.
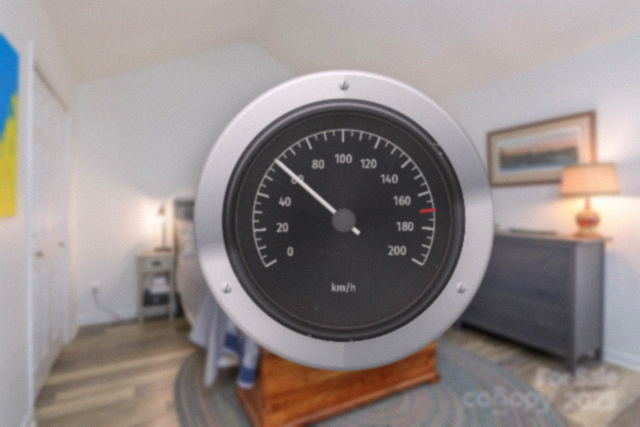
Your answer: 60 km/h
